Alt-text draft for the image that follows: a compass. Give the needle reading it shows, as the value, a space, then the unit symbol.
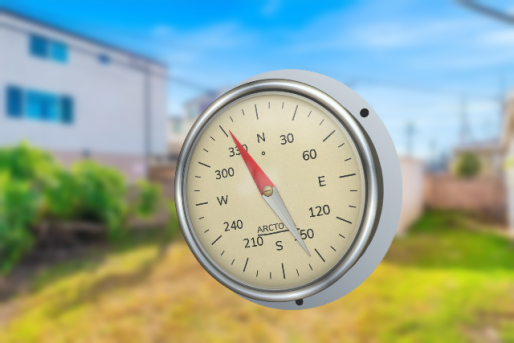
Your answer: 335 °
